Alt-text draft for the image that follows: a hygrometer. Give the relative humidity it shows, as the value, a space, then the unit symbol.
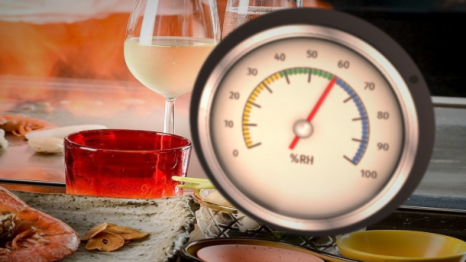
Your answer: 60 %
